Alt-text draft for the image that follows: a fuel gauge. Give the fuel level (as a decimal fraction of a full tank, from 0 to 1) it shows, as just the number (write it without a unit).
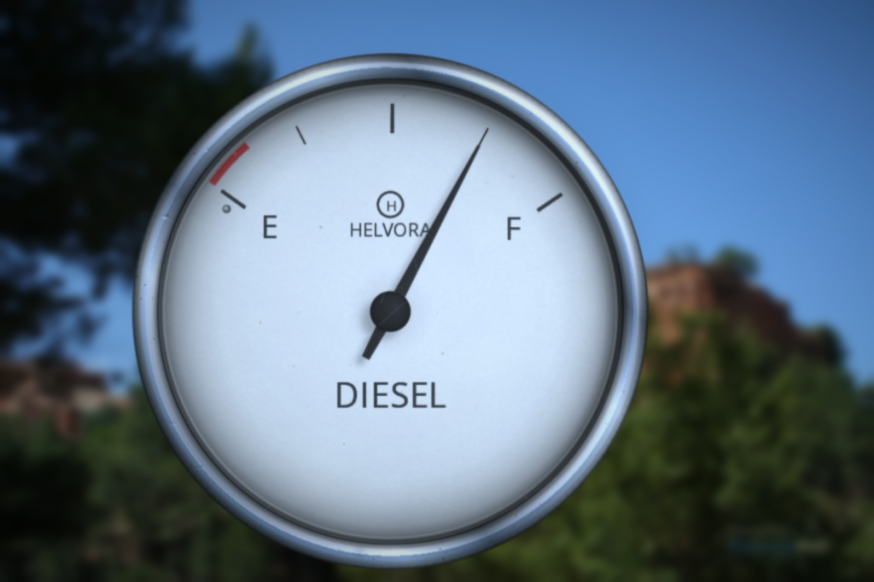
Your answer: 0.75
